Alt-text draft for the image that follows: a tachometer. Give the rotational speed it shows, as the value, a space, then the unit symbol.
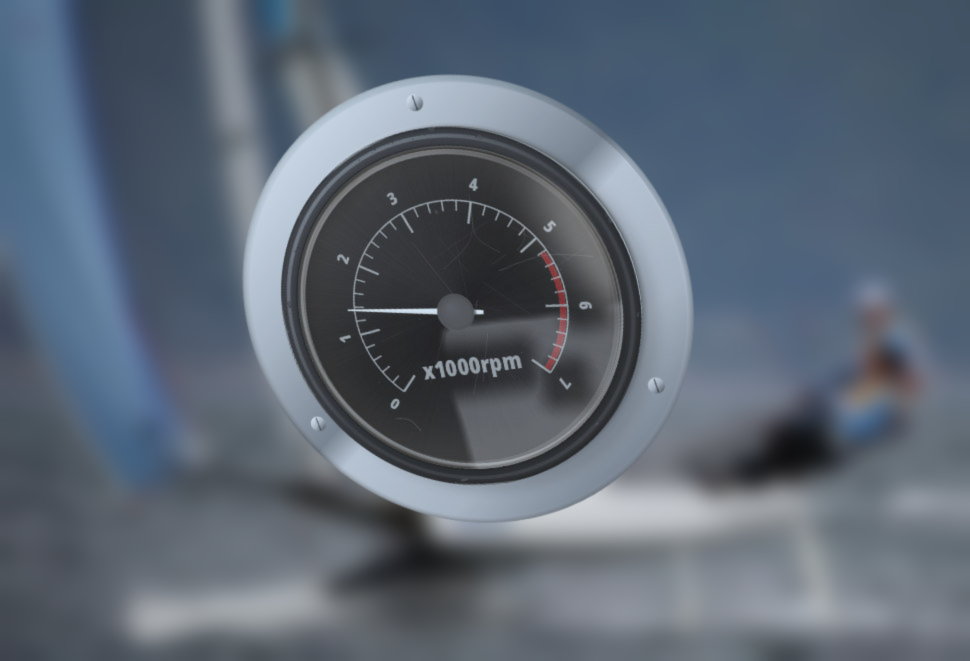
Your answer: 1400 rpm
